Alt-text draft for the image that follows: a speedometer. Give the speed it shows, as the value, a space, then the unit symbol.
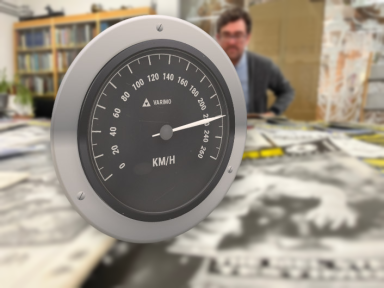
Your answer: 220 km/h
